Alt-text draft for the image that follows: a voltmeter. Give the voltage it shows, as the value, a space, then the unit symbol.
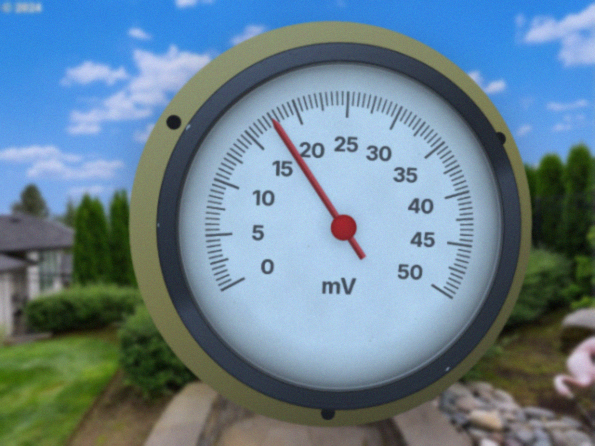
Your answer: 17.5 mV
